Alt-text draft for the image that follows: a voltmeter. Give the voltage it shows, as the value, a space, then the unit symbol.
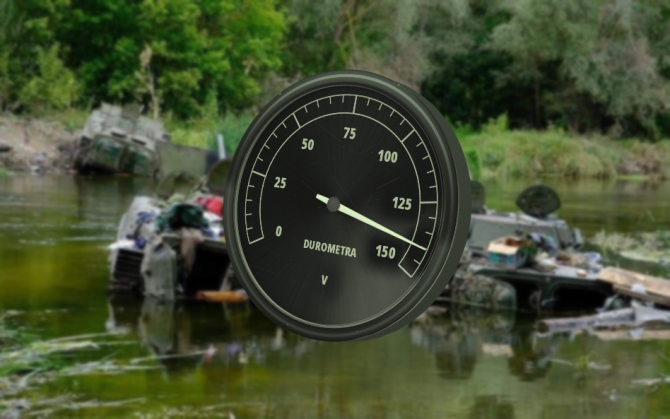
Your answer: 140 V
